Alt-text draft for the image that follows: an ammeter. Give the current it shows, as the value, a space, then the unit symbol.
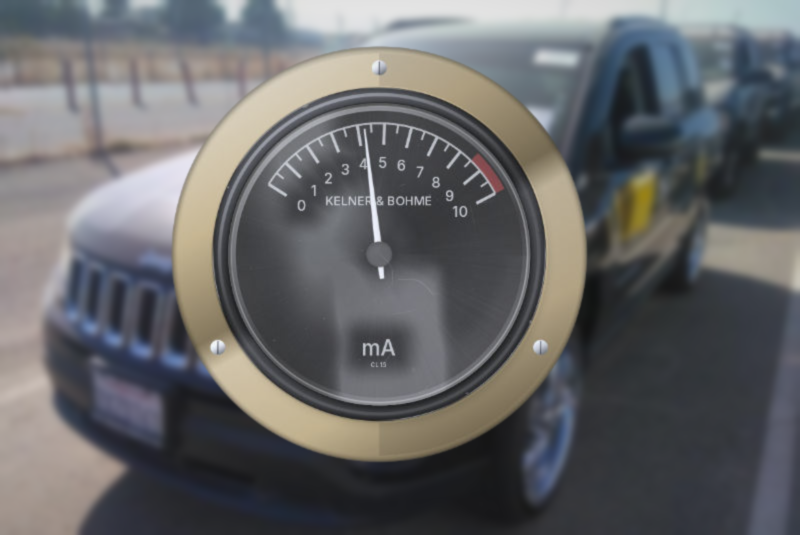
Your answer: 4.25 mA
